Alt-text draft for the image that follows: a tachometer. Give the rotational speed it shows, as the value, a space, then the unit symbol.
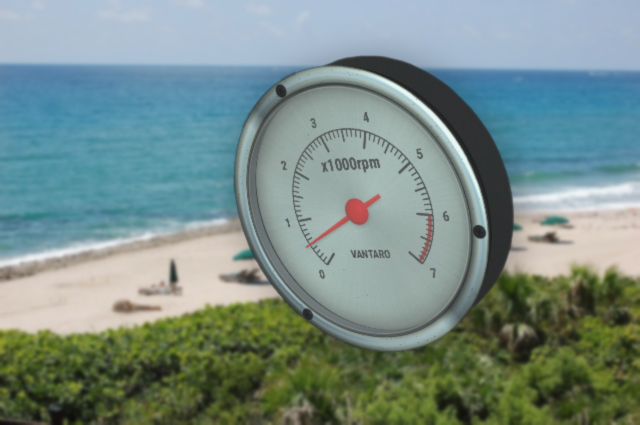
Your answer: 500 rpm
